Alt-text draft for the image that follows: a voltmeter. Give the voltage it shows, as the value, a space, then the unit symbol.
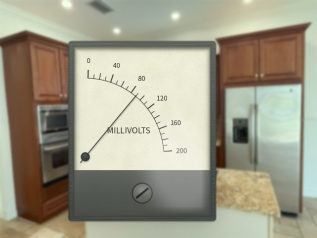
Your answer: 90 mV
